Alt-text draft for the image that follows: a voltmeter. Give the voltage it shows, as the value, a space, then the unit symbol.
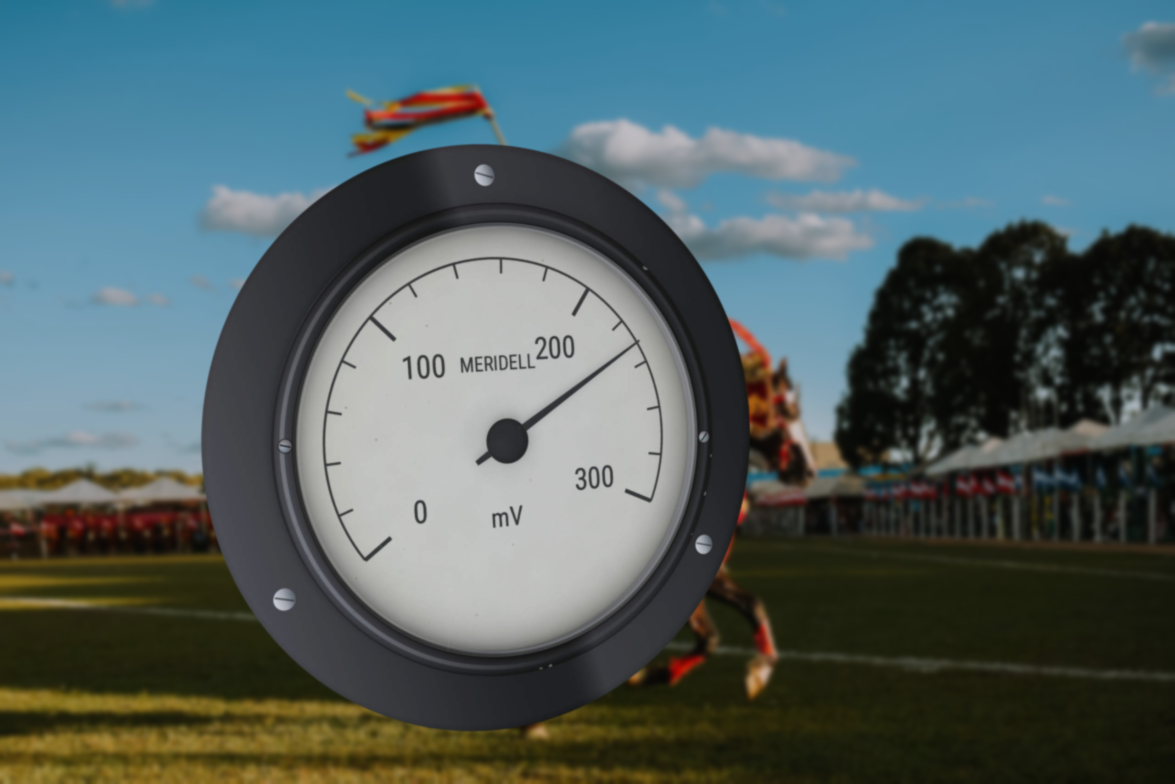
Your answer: 230 mV
